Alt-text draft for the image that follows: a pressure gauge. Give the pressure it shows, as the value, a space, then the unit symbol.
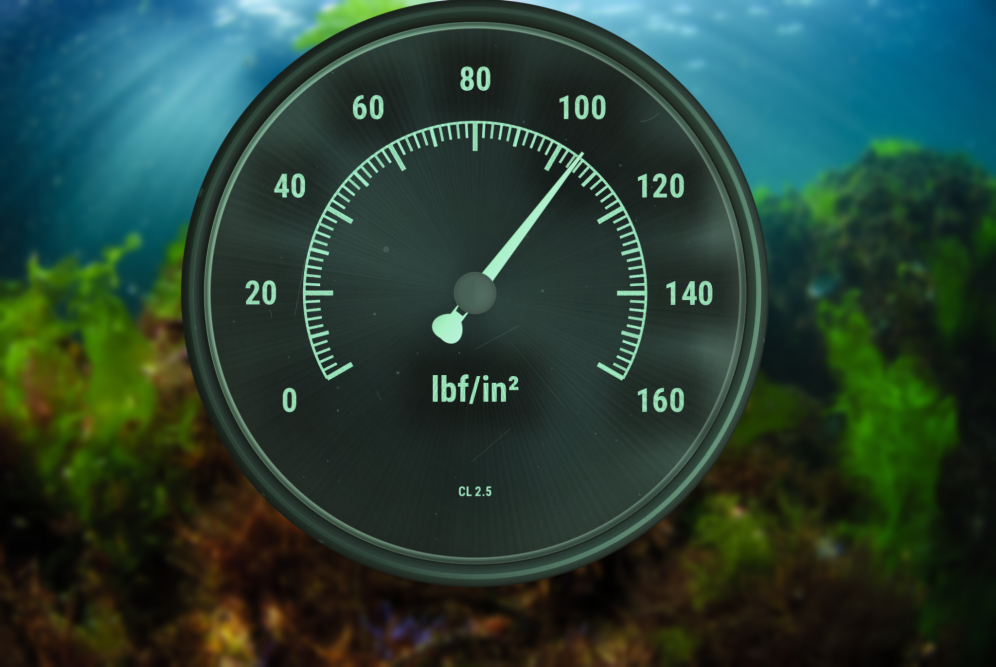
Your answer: 105 psi
